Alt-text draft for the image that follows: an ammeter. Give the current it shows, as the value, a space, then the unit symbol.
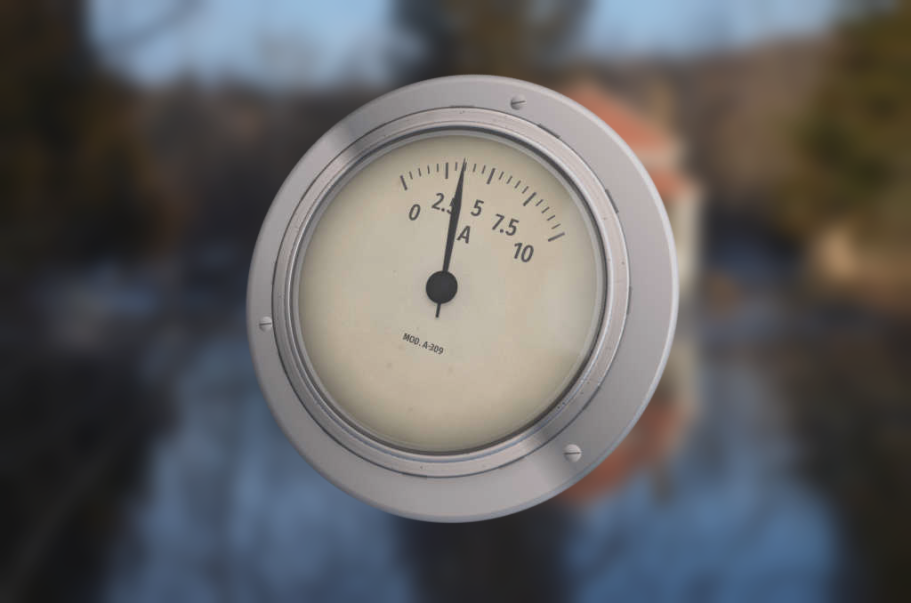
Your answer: 3.5 A
